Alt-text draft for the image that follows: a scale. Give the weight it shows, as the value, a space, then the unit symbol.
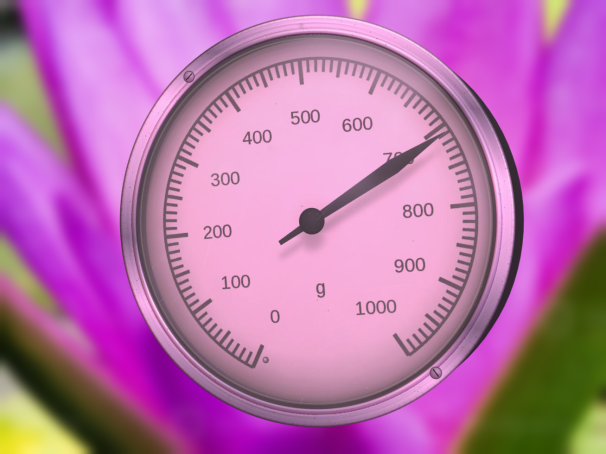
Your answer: 710 g
